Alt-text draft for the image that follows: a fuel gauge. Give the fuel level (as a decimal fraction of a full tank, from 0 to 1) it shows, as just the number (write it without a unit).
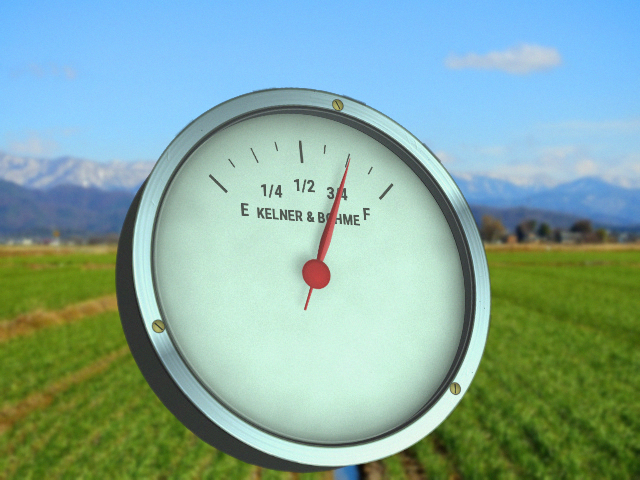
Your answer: 0.75
